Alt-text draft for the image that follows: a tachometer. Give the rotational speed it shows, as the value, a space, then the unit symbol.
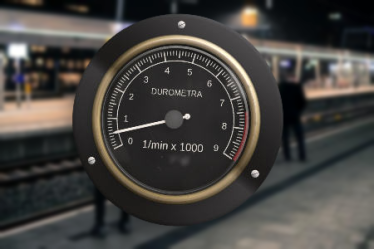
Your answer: 500 rpm
